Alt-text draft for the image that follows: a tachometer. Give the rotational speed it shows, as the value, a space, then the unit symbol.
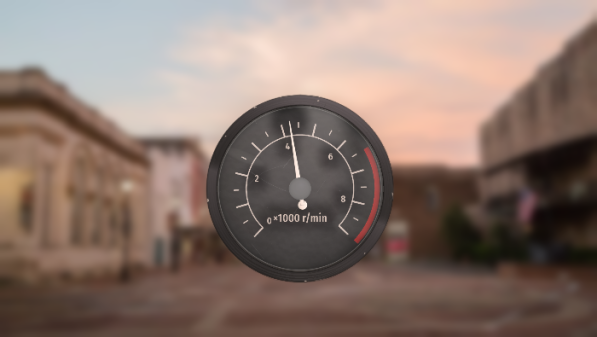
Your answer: 4250 rpm
